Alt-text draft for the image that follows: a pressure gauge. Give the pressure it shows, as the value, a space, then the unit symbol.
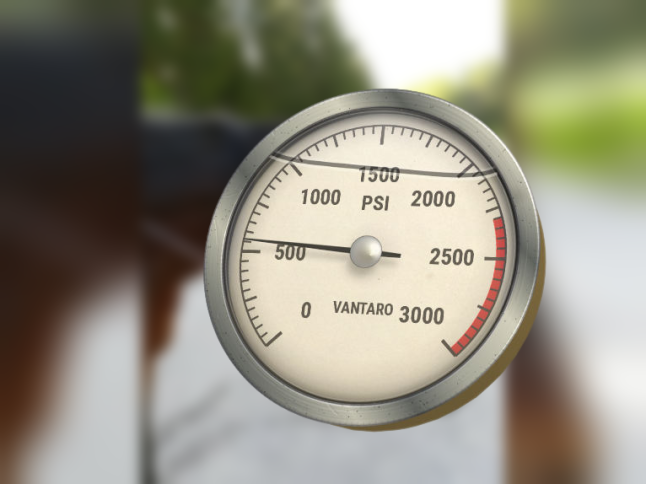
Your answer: 550 psi
